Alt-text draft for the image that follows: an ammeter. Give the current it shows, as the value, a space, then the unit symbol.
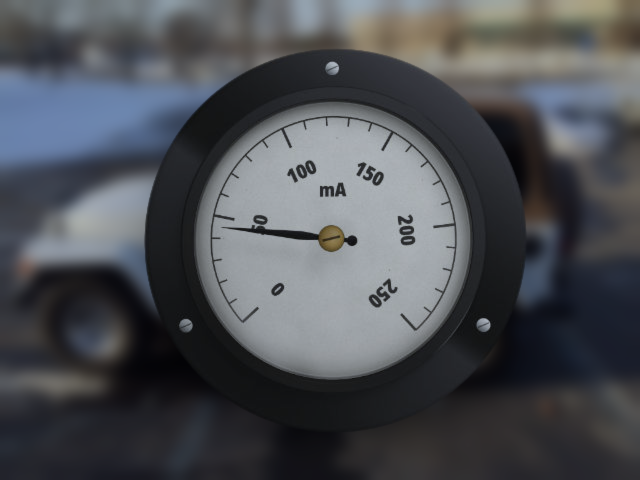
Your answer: 45 mA
